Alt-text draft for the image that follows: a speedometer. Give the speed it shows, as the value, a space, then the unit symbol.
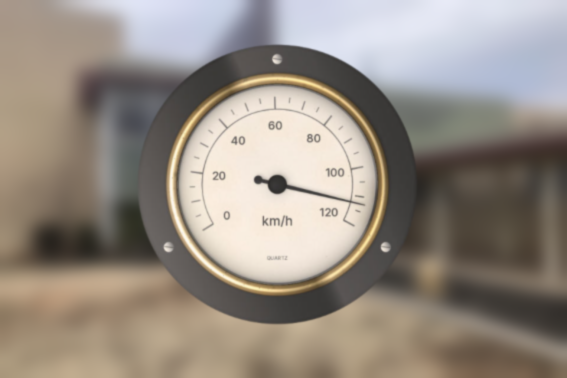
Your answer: 112.5 km/h
